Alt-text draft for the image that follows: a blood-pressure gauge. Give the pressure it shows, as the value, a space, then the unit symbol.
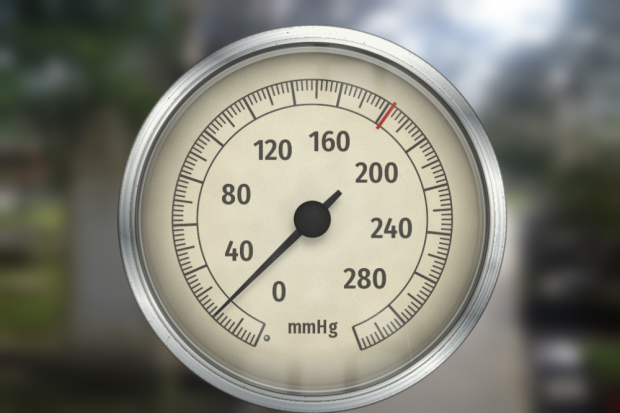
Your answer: 20 mmHg
